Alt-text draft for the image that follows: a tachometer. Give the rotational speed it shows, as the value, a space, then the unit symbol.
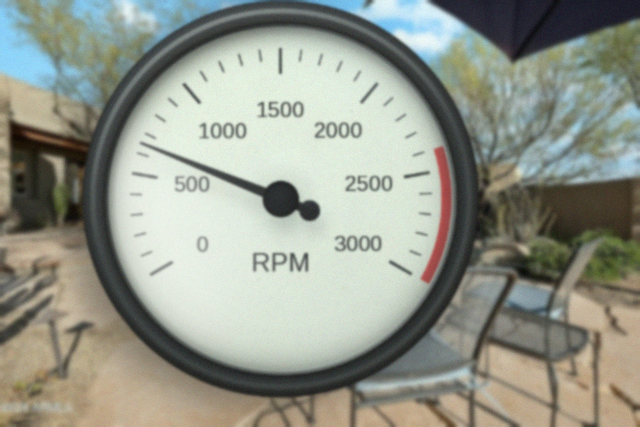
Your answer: 650 rpm
